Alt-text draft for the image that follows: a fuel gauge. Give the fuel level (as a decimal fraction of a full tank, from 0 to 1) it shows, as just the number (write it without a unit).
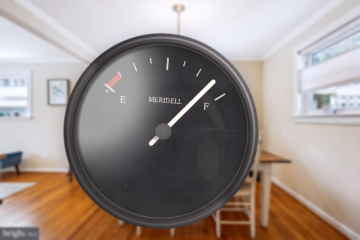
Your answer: 0.875
